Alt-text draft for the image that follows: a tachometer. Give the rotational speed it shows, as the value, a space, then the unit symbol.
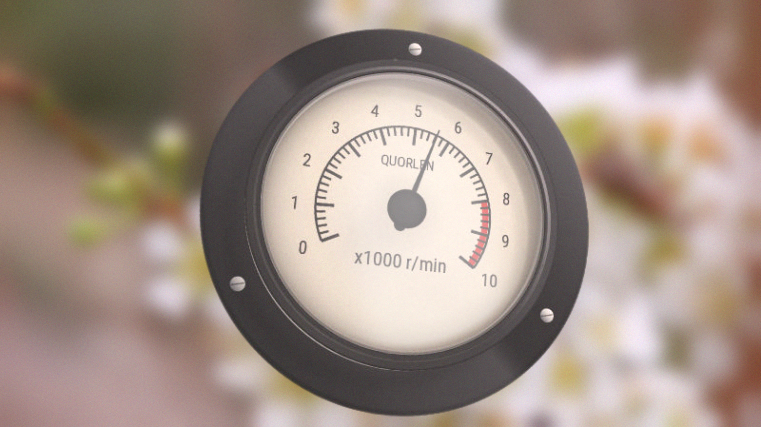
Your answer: 5600 rpm
